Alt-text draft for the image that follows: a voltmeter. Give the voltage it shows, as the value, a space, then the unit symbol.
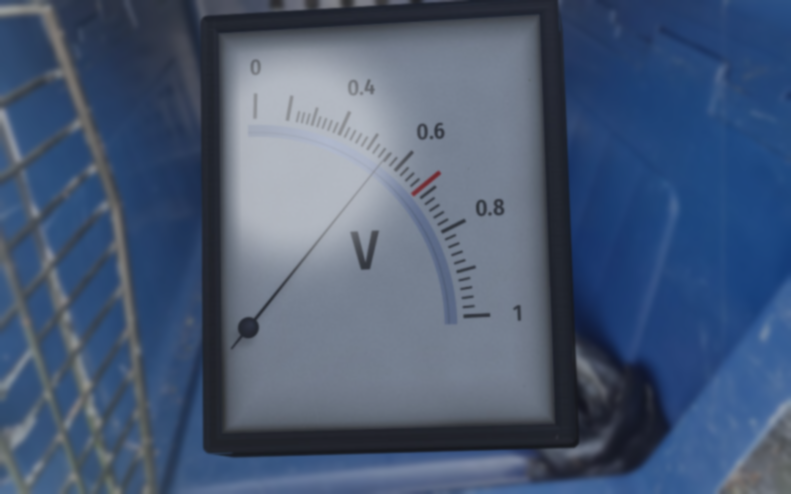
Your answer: 0.56 V
